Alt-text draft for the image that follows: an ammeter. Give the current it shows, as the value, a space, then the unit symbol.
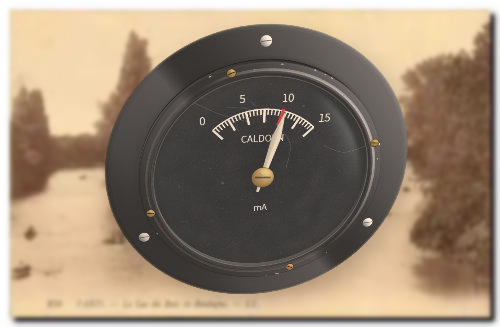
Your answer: 10 mA
